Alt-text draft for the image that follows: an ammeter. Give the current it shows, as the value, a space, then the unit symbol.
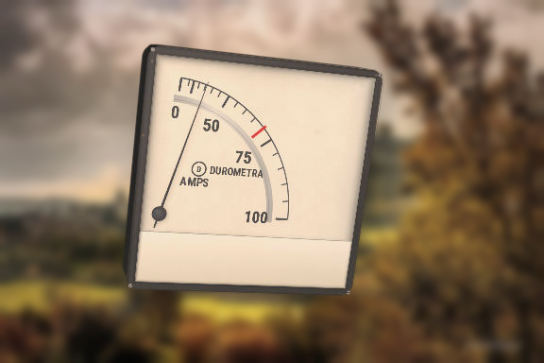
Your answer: 35 A
